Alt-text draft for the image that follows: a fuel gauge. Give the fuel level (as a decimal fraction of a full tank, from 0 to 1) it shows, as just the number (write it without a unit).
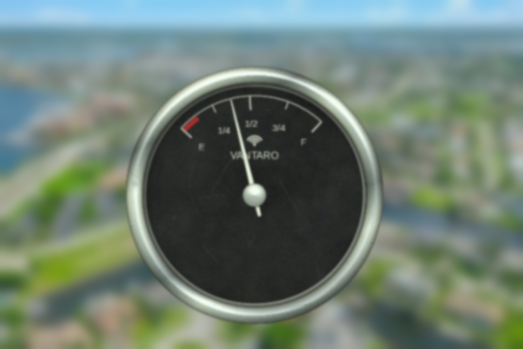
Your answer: 0.375
